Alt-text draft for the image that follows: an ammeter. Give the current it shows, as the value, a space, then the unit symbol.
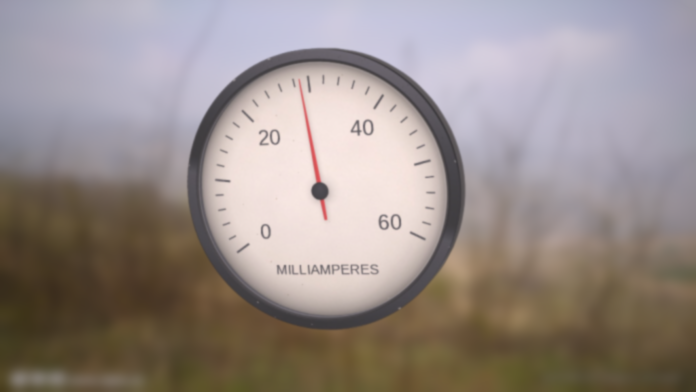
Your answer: 29 mA
